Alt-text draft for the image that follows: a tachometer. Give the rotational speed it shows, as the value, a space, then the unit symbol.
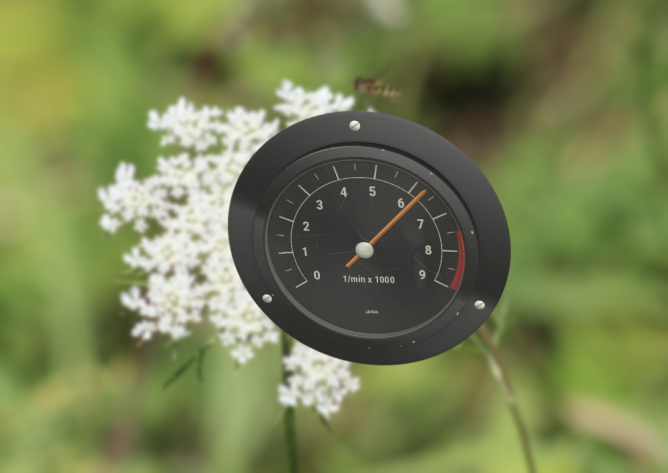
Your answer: 6250 rpm
